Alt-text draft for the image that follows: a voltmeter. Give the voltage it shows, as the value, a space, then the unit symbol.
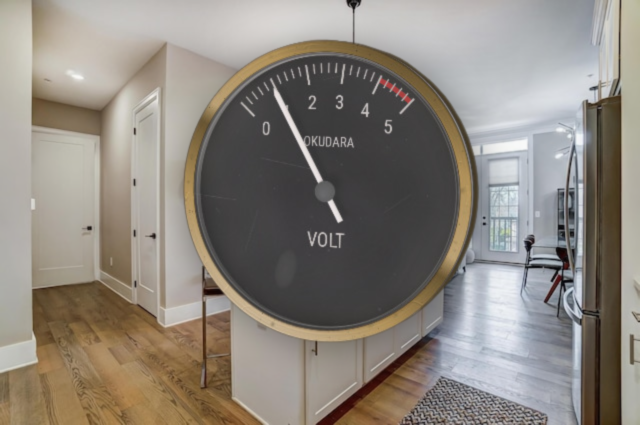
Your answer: 1 V
